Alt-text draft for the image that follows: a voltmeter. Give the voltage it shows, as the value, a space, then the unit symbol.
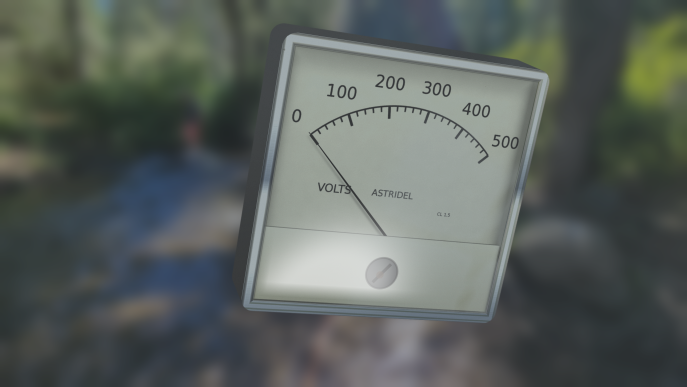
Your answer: 0 V
